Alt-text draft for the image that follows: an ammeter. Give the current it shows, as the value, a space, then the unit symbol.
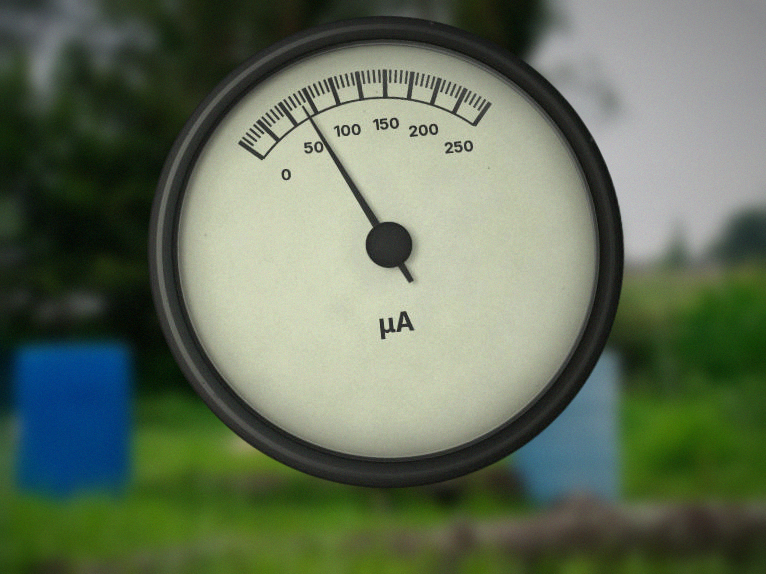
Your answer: 65 µA
